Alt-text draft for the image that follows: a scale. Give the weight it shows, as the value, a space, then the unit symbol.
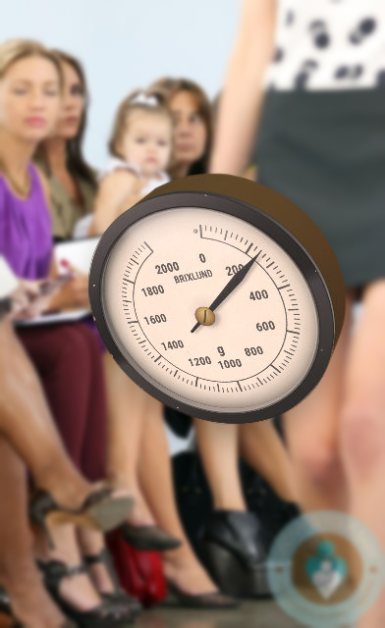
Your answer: 240 g
